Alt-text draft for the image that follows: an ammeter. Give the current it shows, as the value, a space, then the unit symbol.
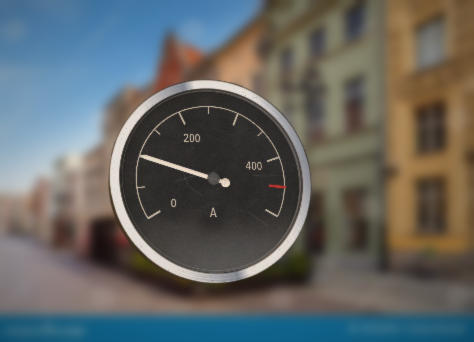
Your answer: 100 A
